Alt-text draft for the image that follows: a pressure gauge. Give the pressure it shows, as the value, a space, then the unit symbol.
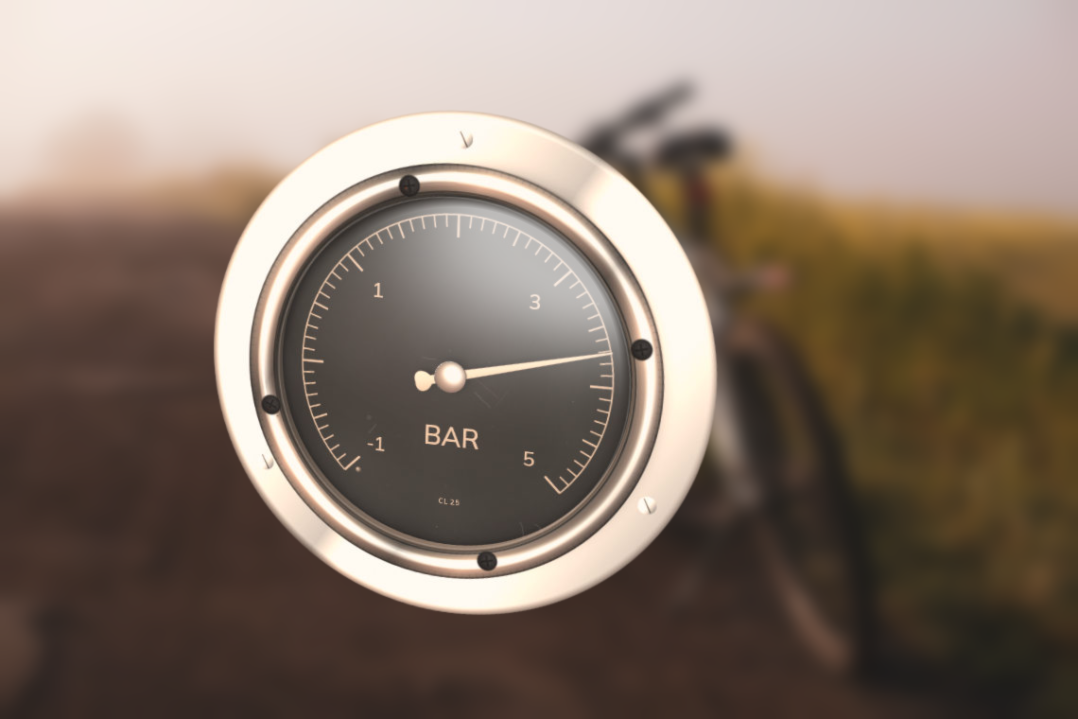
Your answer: 3.7 bar
